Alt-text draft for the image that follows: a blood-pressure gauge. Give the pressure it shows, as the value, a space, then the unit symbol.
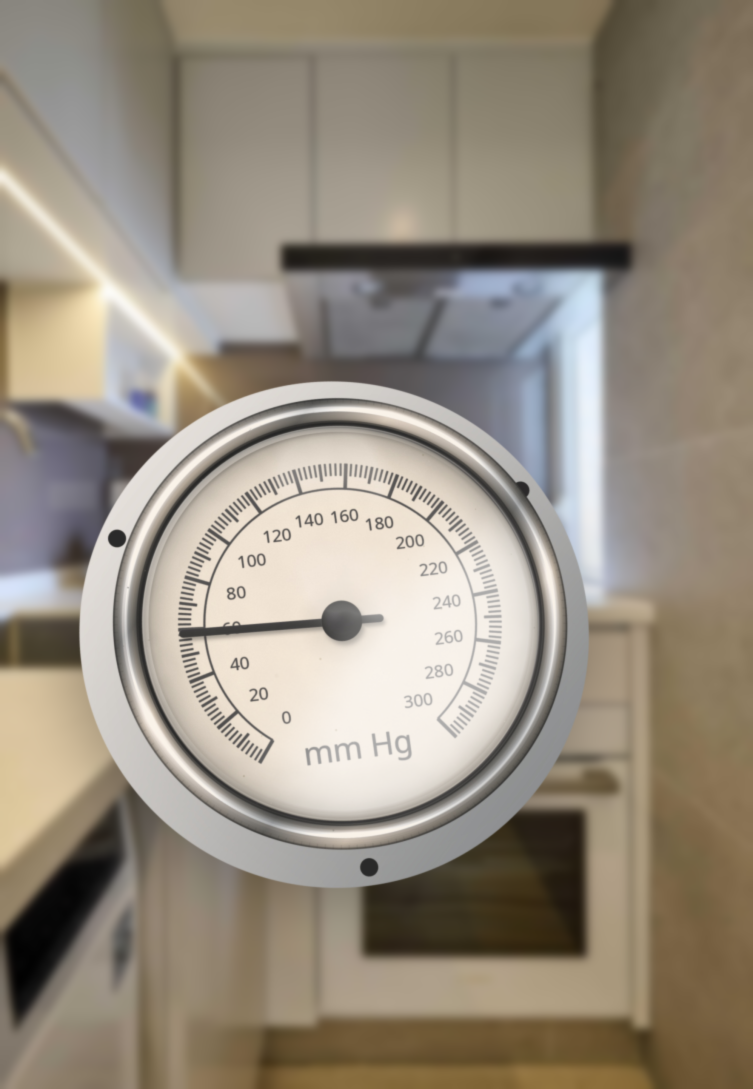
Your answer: 58 mmHg
